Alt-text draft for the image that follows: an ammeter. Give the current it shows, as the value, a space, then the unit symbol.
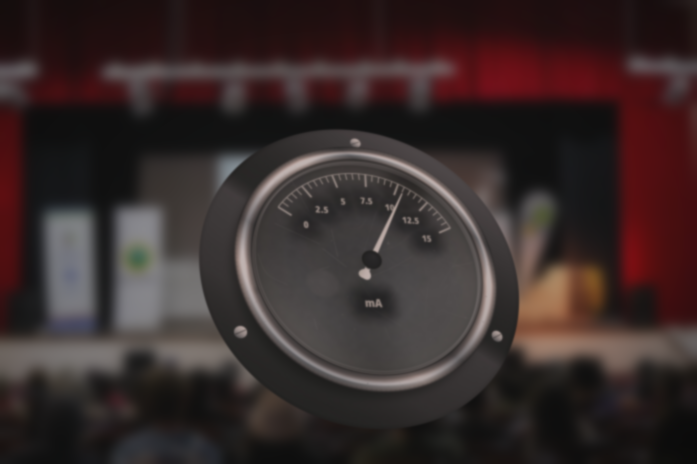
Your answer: 10.5 mA
